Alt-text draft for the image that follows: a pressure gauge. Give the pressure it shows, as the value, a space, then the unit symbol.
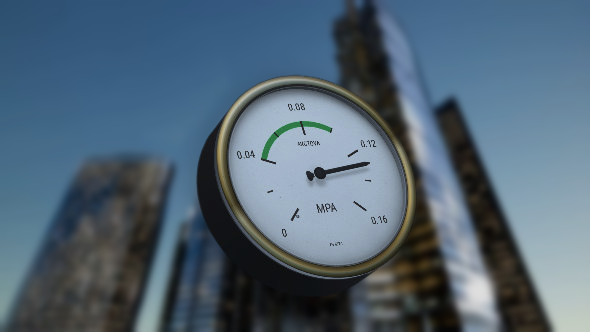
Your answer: 0.13 MPa
